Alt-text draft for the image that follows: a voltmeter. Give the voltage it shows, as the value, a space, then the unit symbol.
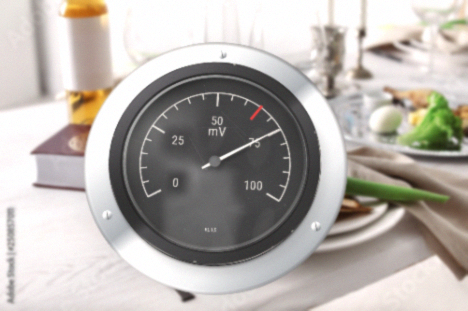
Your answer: 75 mV
